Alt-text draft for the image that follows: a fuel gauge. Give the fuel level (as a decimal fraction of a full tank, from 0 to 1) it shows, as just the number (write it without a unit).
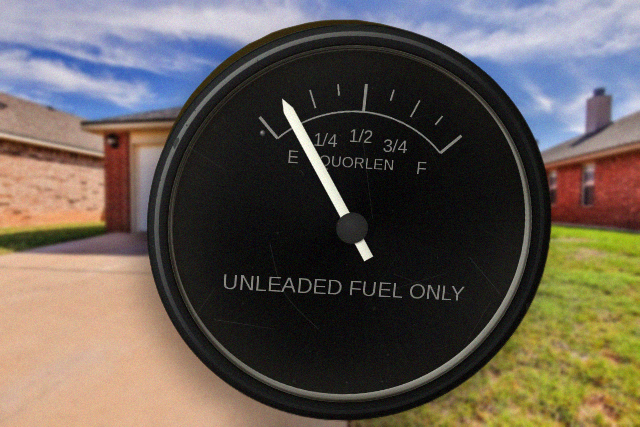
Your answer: 0.125
